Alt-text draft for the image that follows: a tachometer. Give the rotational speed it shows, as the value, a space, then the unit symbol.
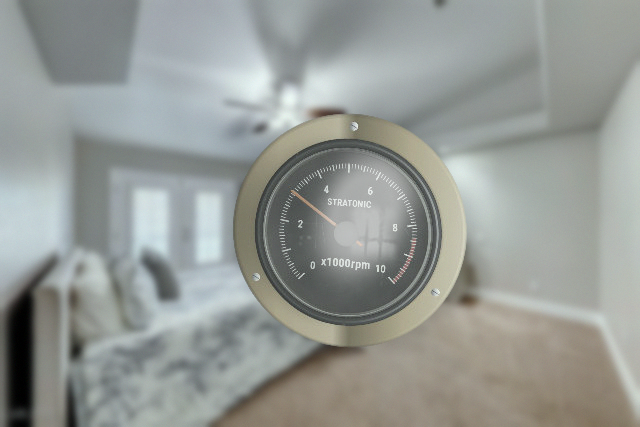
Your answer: 3000 rpm
